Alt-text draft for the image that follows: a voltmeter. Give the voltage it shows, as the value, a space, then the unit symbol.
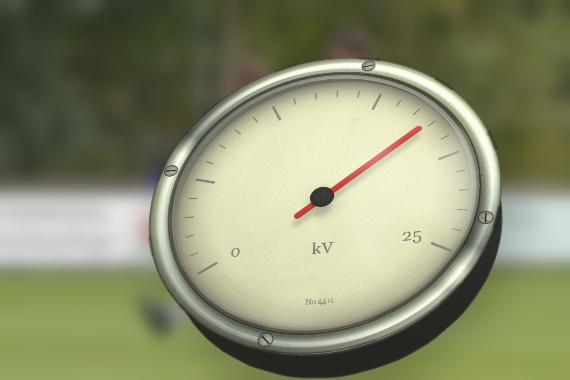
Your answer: 18 kV
